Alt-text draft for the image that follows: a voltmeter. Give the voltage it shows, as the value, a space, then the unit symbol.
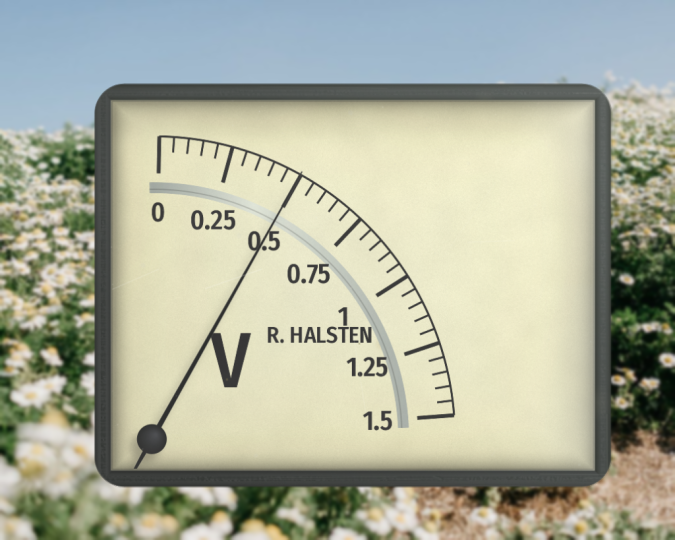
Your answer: 0.5 V
